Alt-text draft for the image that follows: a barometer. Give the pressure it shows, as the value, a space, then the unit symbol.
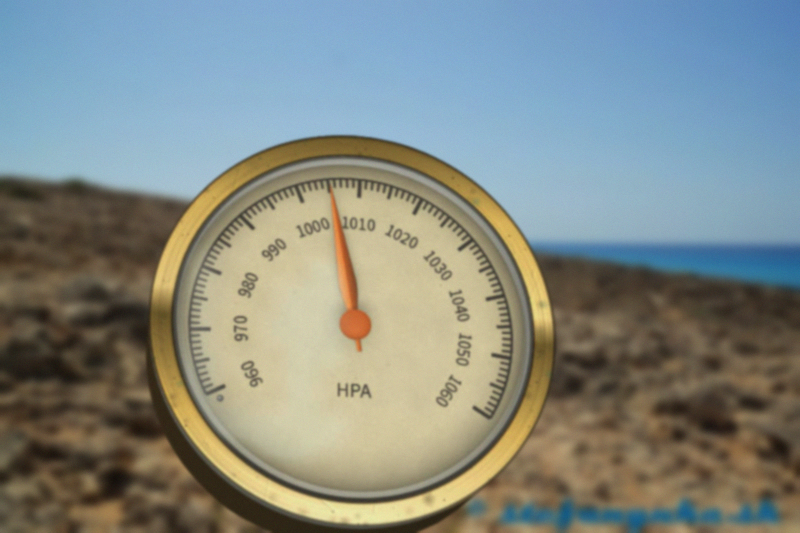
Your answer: 1005 hPa
